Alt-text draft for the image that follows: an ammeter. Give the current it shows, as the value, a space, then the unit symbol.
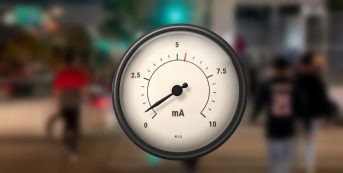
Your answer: 0.5 mA
